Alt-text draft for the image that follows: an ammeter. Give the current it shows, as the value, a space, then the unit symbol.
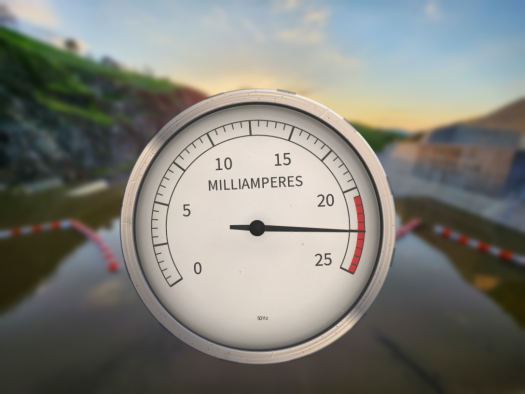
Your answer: 22.5 mA
